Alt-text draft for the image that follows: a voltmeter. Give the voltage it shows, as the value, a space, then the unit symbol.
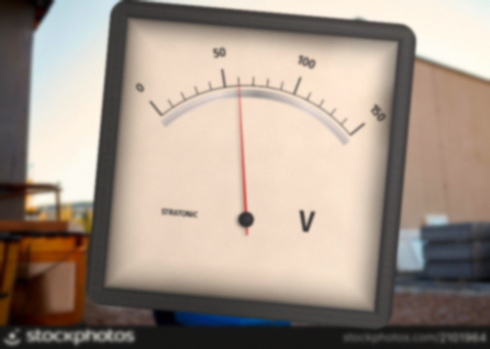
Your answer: 60 V
